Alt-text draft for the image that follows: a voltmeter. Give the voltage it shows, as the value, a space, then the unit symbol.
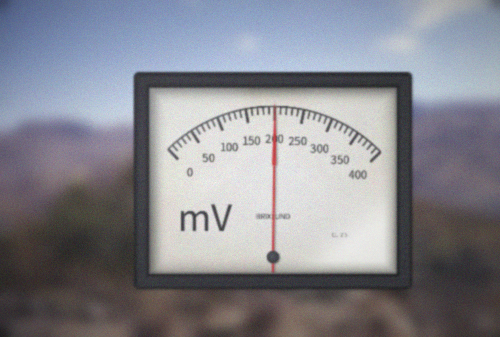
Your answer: 200 mV
